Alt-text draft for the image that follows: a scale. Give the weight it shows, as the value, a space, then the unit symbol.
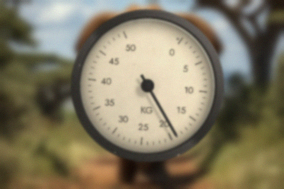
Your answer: 19 kg
